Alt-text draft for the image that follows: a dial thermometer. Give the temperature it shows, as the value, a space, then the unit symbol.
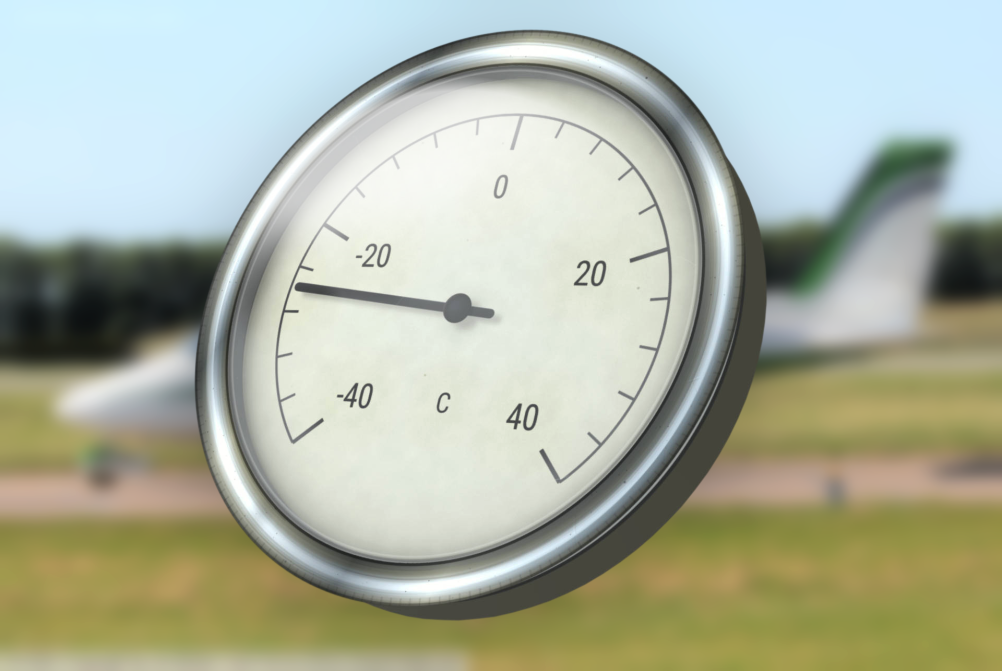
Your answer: -26 °C
